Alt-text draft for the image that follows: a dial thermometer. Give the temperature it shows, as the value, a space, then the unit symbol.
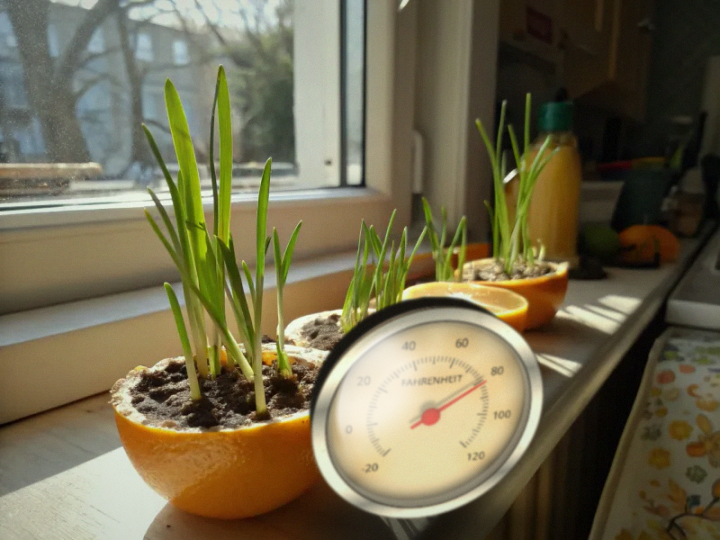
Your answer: 80 °F
